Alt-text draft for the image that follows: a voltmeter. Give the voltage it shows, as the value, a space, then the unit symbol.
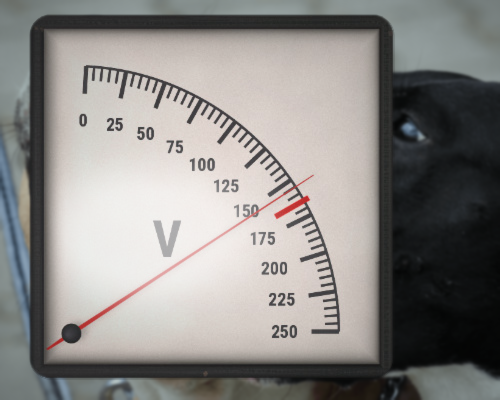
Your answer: 155 V
